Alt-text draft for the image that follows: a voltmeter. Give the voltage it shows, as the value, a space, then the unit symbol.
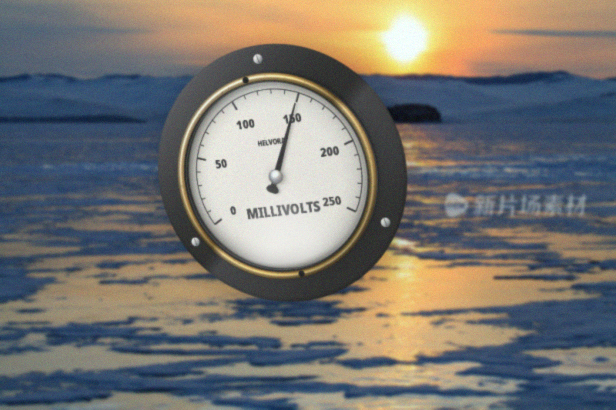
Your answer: 150 mV
